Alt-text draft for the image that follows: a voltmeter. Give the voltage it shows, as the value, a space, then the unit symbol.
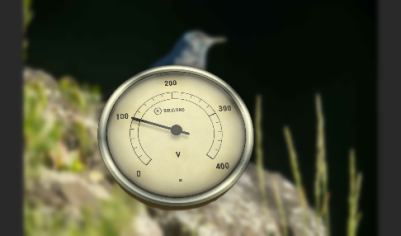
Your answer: 100 V
